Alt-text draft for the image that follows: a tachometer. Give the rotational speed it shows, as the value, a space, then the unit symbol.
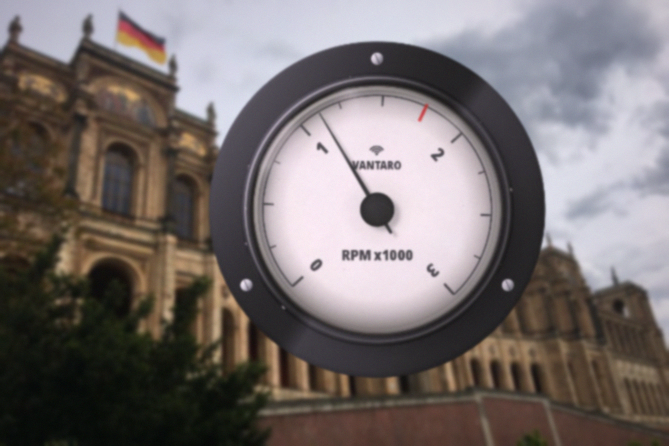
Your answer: 1125 rpm
